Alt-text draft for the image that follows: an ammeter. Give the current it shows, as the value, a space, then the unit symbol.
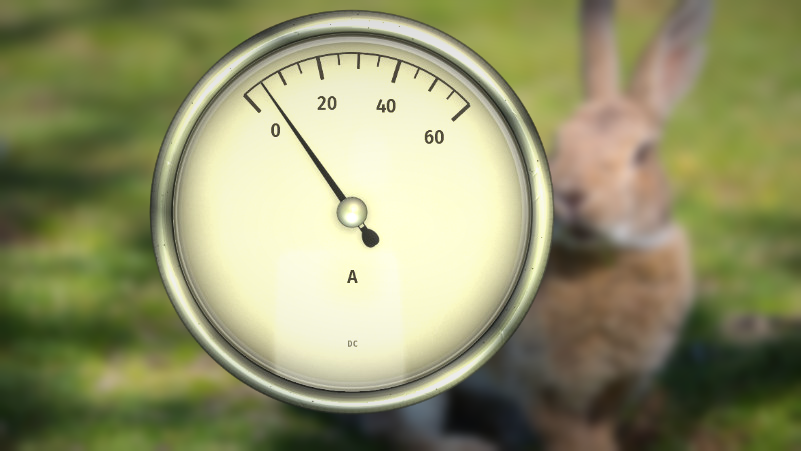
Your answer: 5 A
